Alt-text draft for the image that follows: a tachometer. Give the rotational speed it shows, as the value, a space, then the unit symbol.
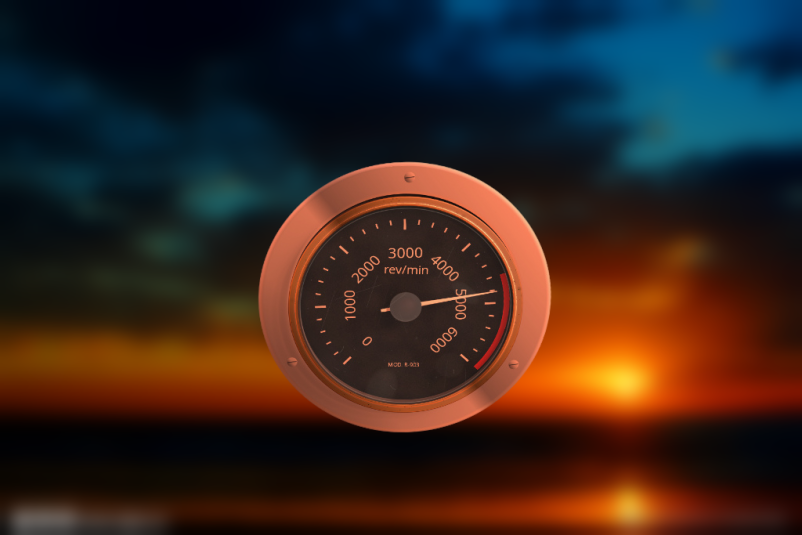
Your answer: 4800 rpm
